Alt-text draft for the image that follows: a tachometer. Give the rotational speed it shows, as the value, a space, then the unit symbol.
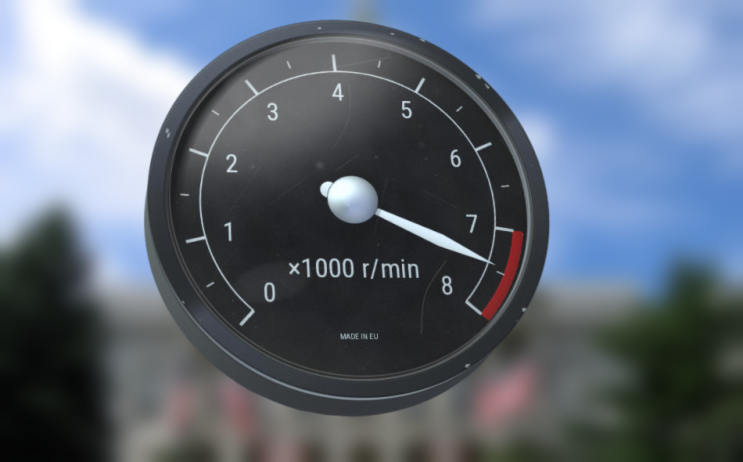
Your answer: 7500 rpm
